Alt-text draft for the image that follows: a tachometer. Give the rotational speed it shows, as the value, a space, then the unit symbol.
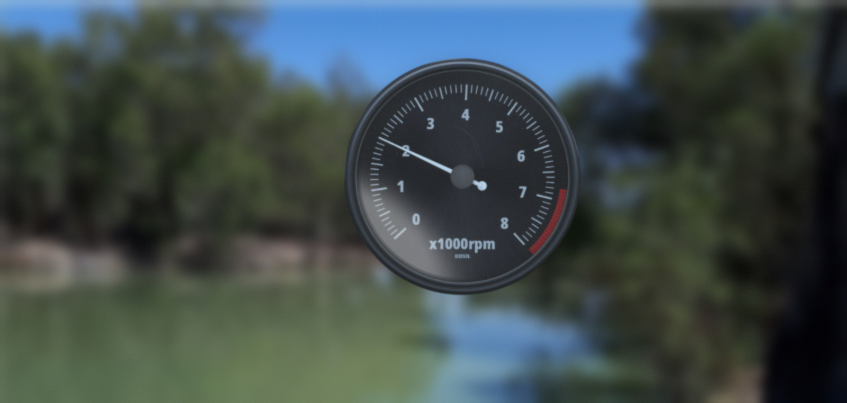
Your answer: 2000 rpm
